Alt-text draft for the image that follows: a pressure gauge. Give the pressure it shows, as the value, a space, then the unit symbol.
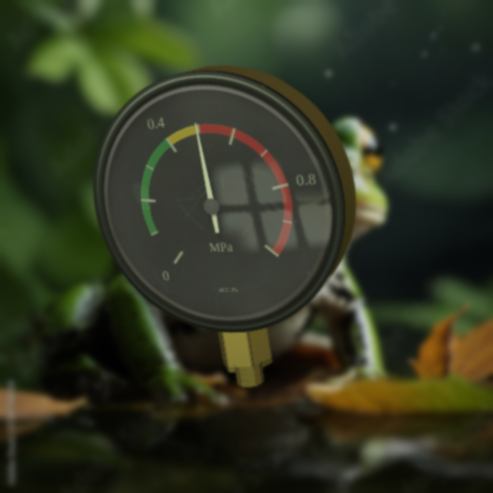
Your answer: 0.5 MPa
